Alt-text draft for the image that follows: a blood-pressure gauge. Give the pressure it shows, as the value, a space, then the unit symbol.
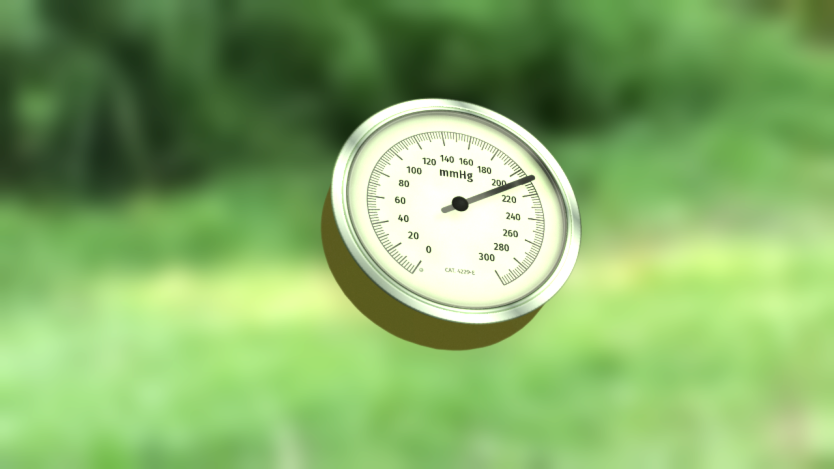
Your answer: 210 mmHg
